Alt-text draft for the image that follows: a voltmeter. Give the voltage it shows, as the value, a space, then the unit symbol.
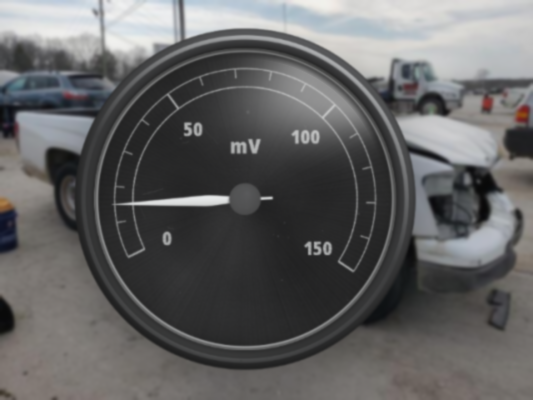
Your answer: 15 mV
